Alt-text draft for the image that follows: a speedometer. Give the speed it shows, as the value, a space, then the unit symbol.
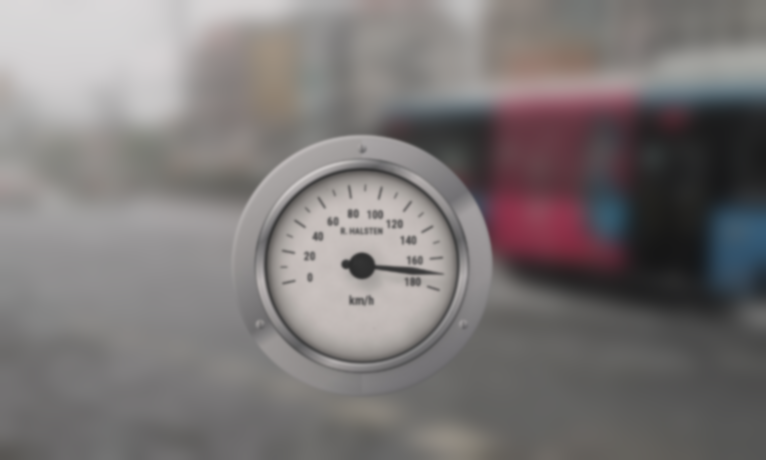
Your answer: 170 km/h
